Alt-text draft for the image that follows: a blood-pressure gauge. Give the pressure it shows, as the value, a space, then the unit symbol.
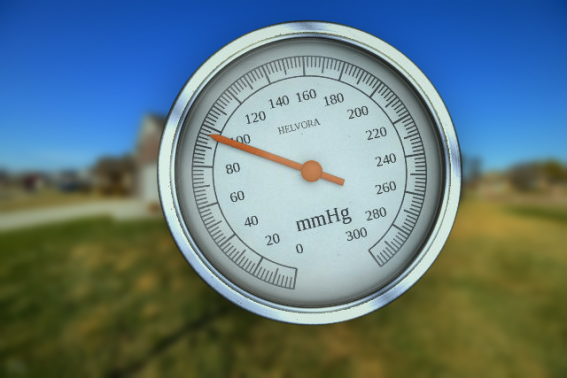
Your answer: 96 mmHg
